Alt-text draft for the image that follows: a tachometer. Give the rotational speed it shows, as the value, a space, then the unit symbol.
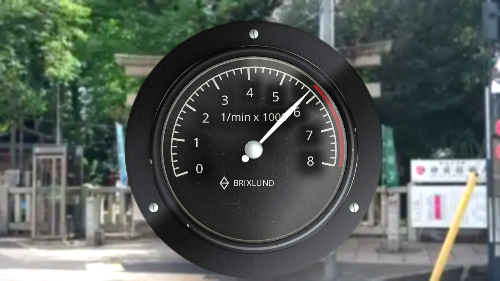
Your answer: 5800 rpm
